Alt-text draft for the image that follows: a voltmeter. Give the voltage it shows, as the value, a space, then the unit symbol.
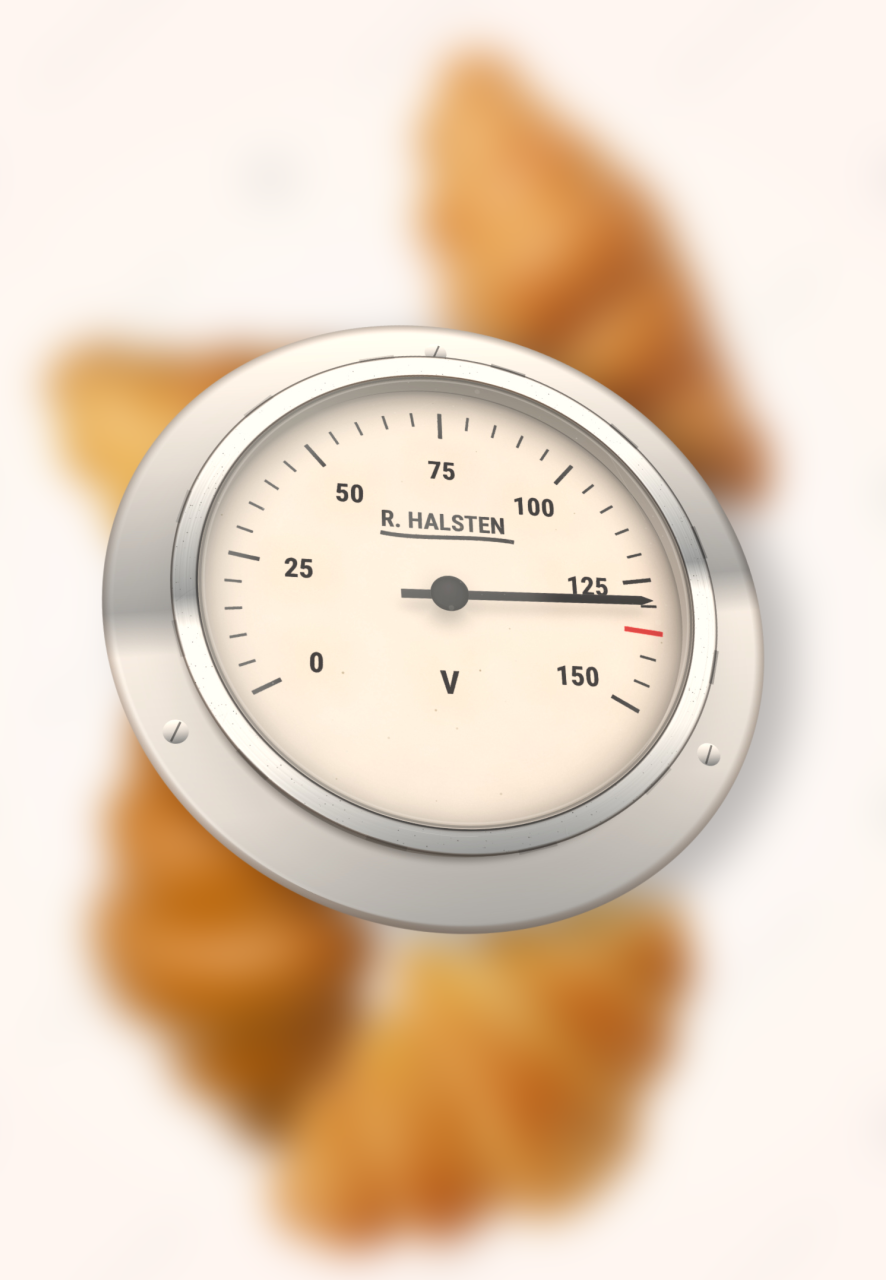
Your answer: 130 V
